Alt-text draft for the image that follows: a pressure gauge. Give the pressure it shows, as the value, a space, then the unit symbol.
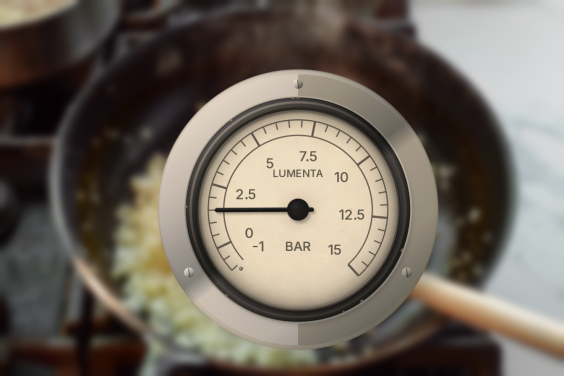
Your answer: 1.5 bar
